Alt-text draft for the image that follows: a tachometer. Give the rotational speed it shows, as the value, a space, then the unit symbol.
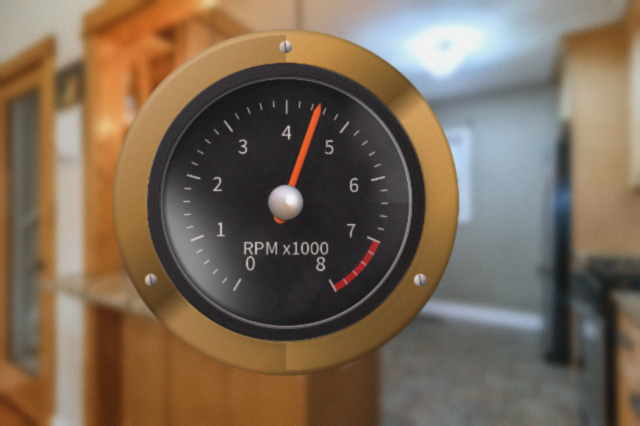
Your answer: 4500 rpm
